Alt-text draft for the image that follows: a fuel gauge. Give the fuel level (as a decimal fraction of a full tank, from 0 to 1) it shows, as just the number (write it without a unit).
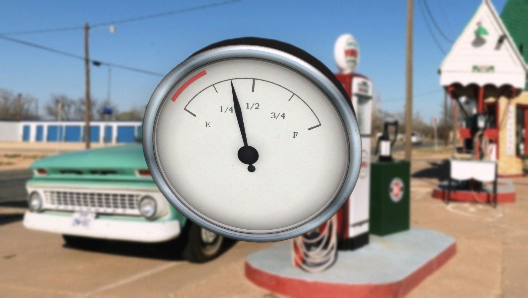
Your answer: 0.375
